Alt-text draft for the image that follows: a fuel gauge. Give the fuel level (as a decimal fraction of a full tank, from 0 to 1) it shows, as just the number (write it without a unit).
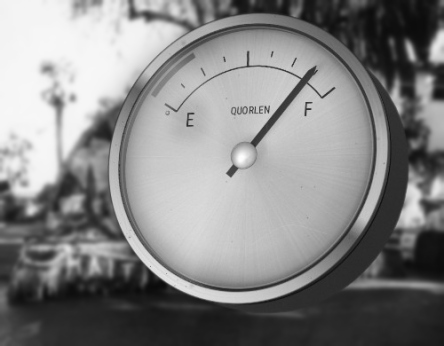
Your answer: 0.875
